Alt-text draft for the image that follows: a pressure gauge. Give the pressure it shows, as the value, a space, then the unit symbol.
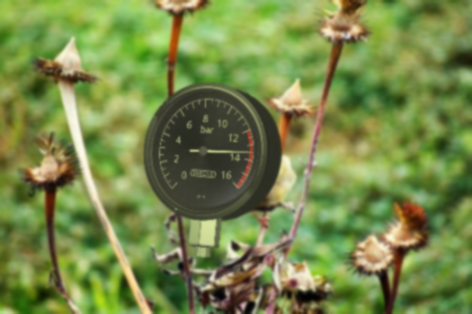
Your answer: 13.5 bar
